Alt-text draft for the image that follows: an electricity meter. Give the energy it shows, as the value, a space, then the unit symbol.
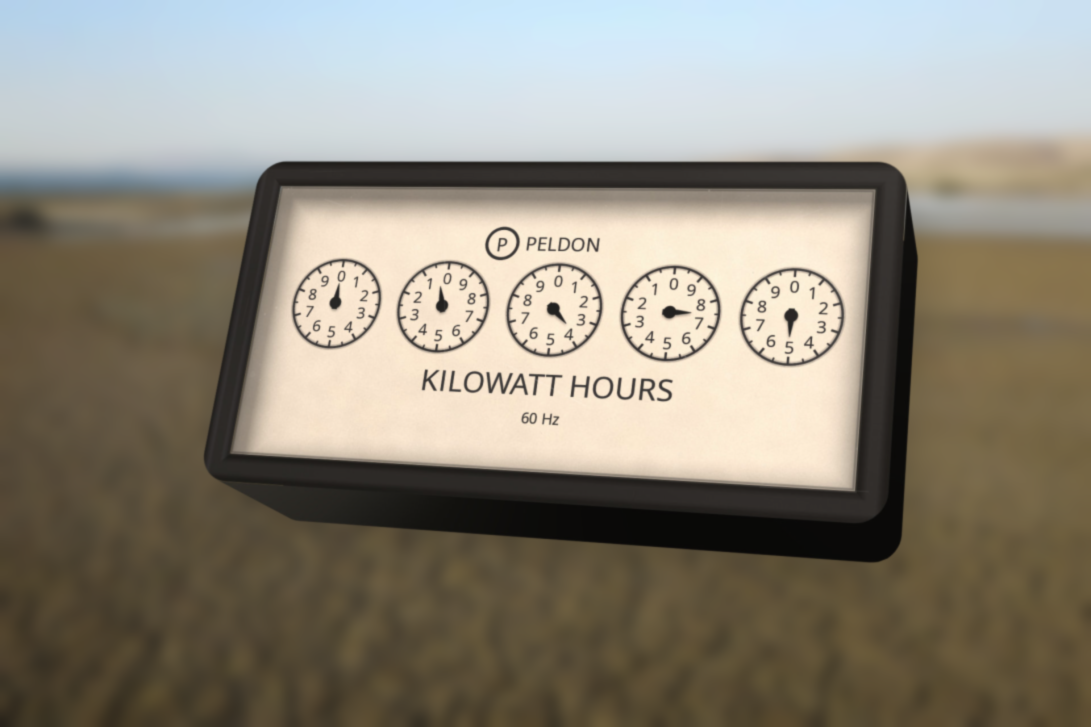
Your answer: 375 kWh
